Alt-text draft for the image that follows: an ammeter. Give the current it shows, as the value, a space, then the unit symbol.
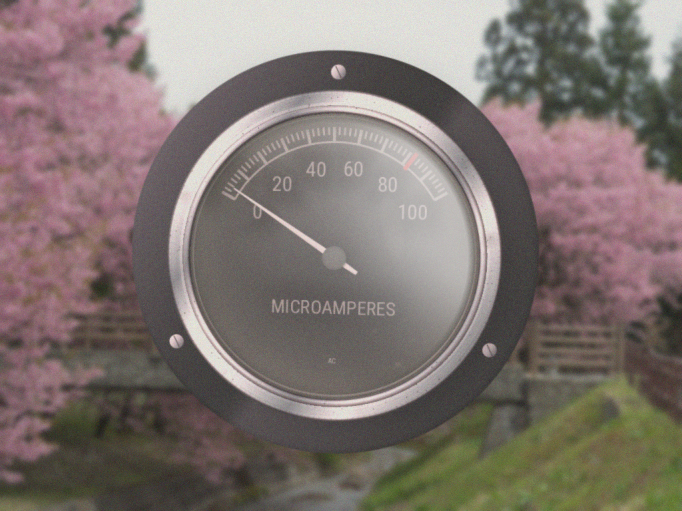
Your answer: 4 µA
